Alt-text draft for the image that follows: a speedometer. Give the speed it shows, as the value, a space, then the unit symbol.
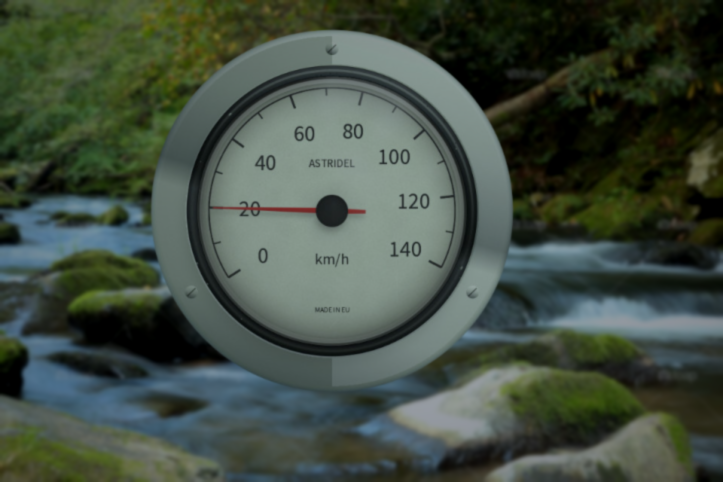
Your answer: 20 km/h
